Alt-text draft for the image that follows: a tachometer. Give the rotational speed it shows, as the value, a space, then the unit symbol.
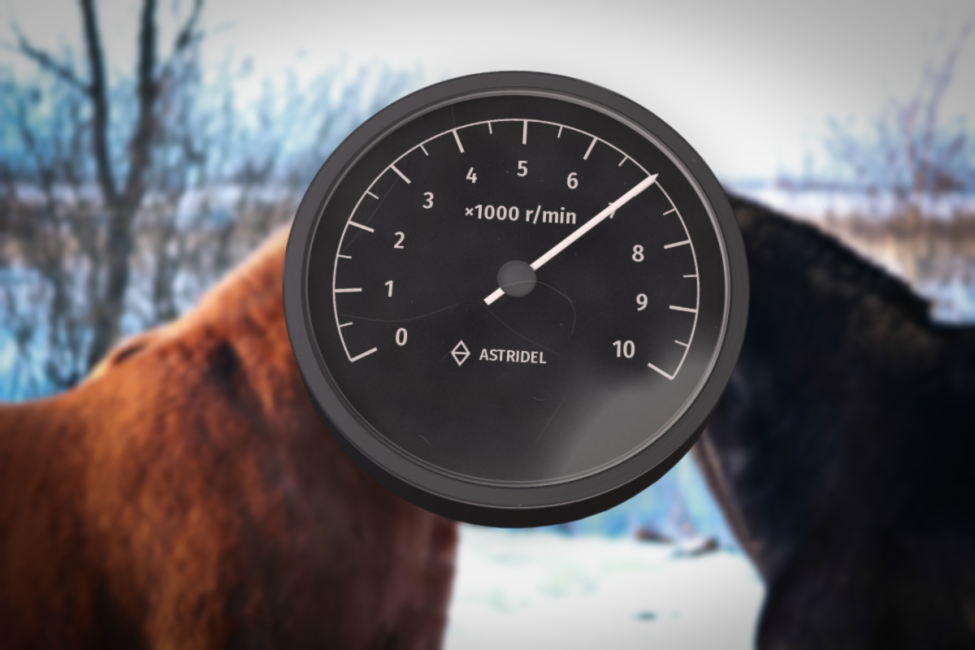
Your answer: 7000 rpm
